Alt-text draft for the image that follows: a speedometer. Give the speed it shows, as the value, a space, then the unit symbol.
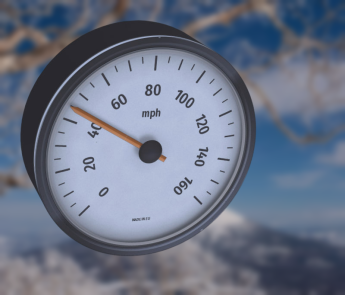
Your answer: 45 mph
